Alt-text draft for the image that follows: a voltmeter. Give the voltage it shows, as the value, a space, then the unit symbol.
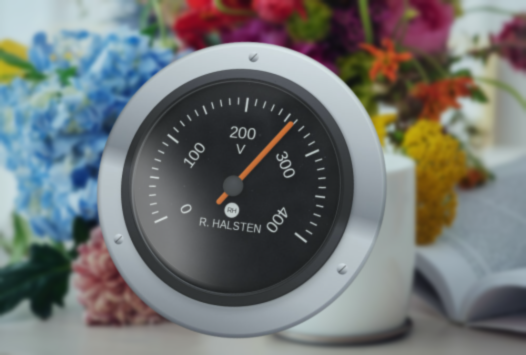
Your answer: 260 V
